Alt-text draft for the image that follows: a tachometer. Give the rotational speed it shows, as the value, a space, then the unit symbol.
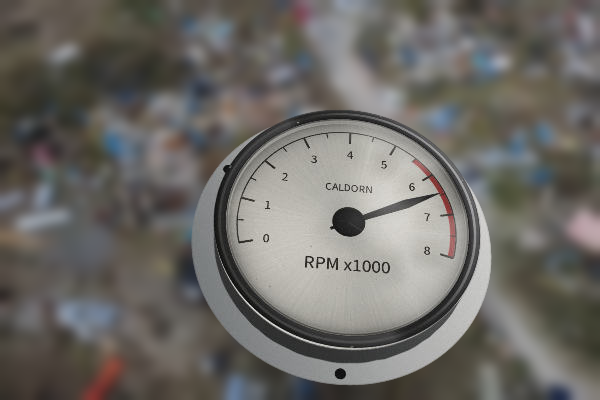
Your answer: 6500 rpm
